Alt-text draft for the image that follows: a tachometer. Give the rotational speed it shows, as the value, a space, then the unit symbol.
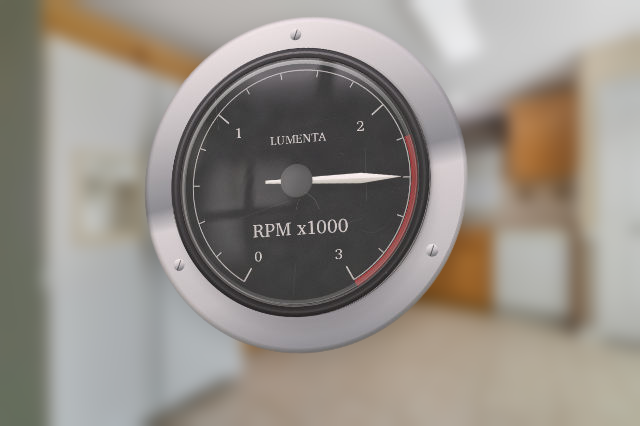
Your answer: 2400 rpm
